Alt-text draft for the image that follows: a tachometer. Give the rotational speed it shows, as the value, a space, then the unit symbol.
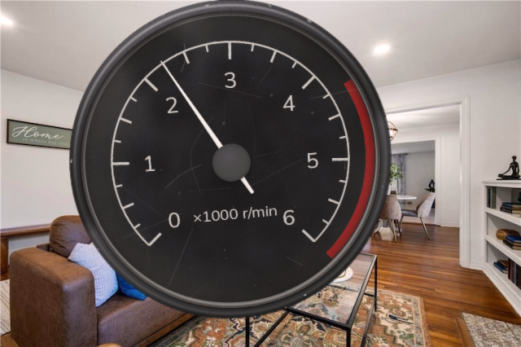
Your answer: 2250 rpm
